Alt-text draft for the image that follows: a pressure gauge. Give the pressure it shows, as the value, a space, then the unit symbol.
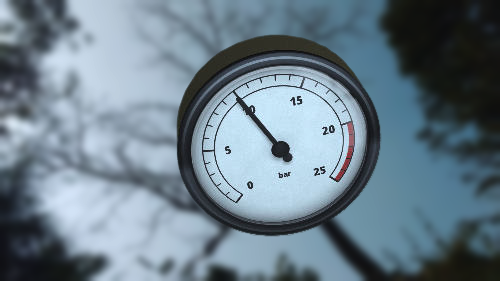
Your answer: 10 bar
